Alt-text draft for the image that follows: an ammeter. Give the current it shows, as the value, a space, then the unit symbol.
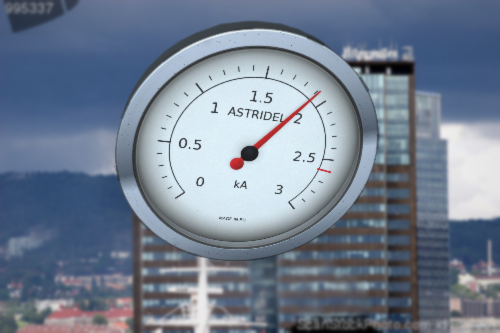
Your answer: 1.9 kA
